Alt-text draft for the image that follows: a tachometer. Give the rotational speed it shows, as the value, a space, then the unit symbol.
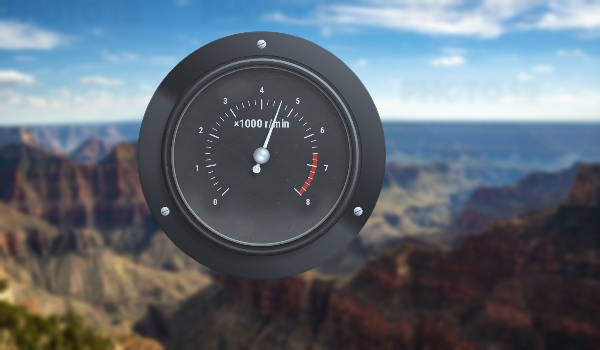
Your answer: 4600 rpm
